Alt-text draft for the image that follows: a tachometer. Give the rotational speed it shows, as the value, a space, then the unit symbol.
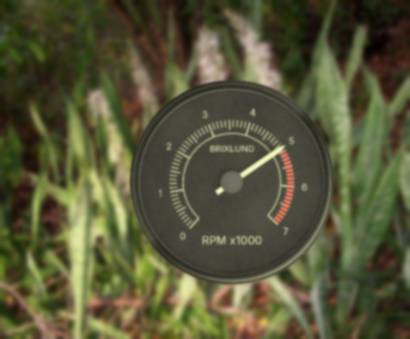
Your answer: 5000 rpm
